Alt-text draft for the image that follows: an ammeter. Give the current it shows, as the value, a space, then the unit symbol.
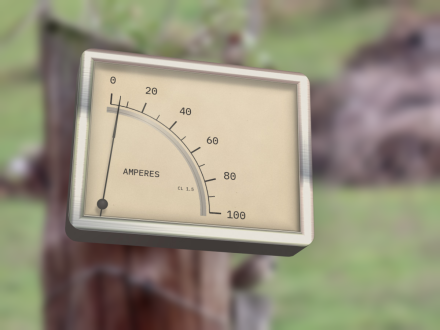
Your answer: 5 A
